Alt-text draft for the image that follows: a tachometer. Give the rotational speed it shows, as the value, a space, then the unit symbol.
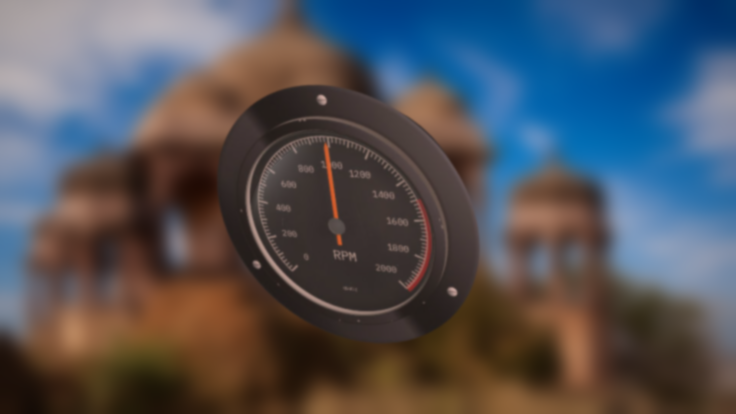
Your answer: 1000 rpm
